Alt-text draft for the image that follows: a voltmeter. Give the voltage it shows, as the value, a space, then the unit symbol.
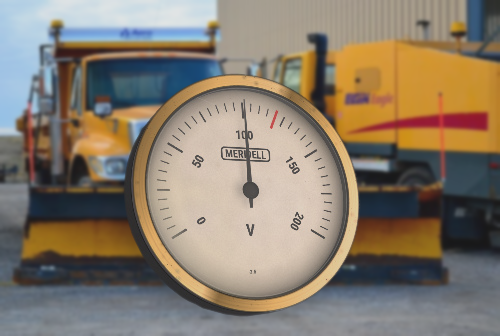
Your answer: 100 V
